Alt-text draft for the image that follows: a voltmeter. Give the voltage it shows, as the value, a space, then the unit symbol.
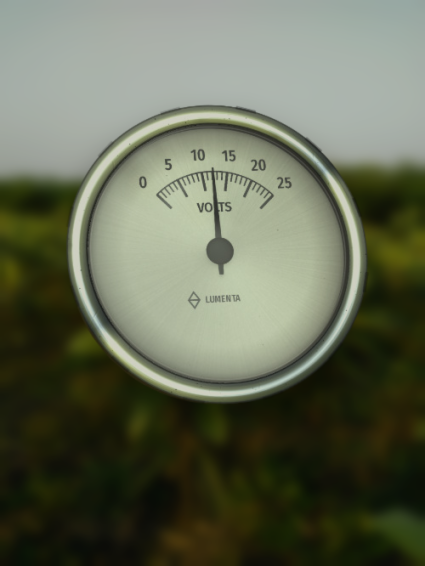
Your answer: 12 V
